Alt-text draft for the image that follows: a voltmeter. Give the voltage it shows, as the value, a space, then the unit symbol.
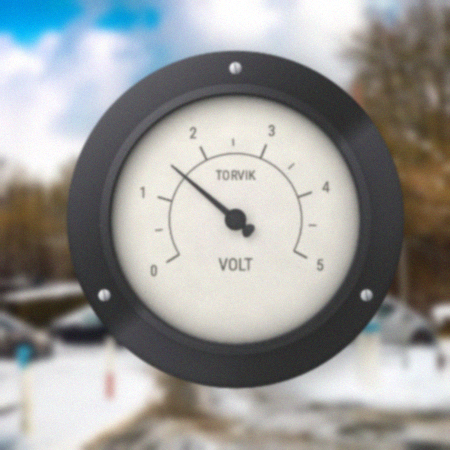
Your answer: 1.5 V
